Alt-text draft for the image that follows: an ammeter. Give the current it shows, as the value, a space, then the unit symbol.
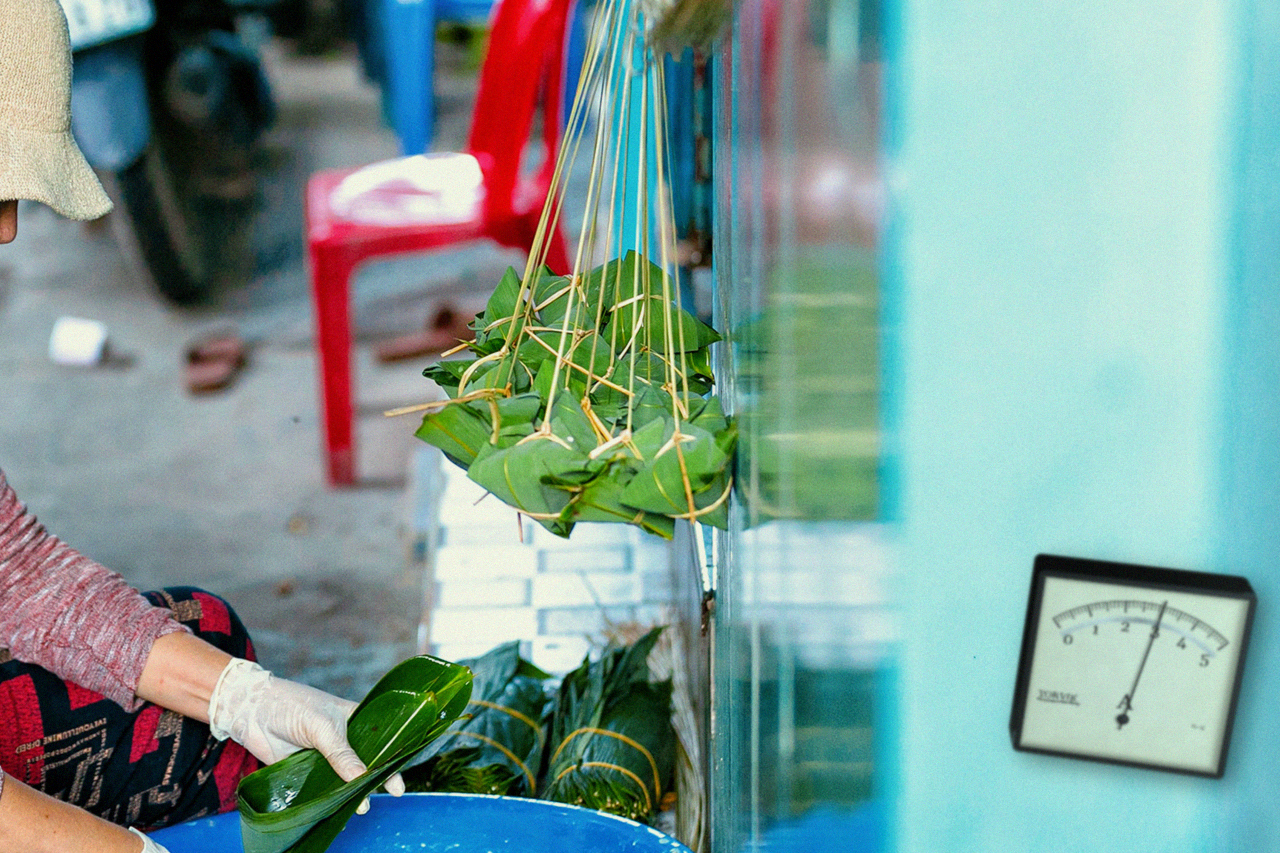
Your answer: 3 A
